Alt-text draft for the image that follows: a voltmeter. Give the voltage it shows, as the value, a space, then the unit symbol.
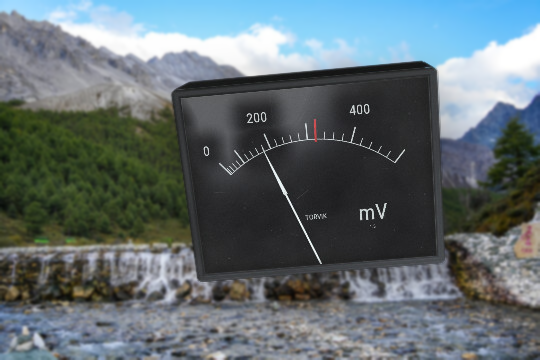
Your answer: 180 mV
